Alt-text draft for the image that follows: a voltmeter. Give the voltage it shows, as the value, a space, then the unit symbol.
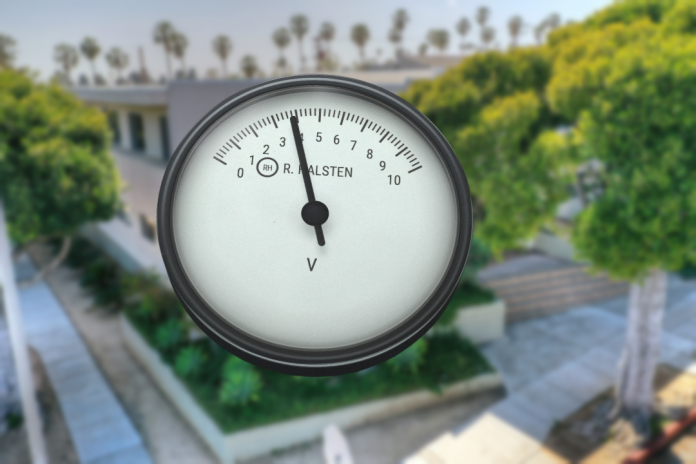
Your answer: 3.8 V
